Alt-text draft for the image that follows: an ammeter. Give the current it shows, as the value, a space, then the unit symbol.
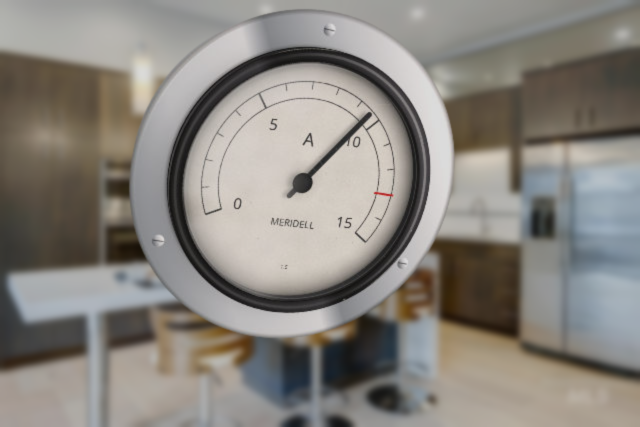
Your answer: 9.5 A
